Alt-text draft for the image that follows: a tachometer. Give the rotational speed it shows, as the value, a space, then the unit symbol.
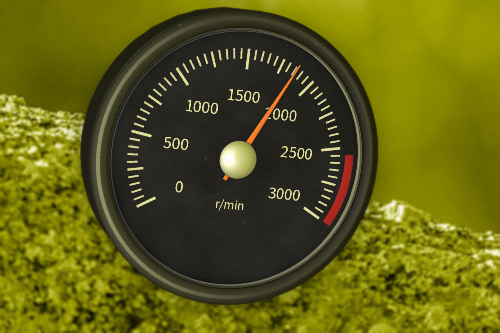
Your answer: 1850 rpm
